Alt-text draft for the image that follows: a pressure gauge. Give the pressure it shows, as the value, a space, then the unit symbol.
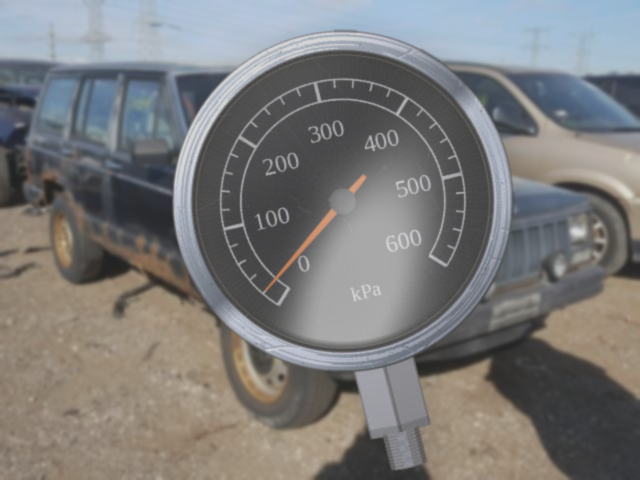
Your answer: 20 kPa
